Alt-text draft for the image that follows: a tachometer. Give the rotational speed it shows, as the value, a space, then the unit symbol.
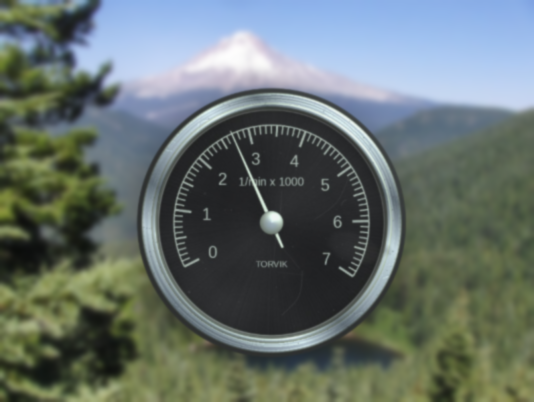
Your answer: 2700 rpm
